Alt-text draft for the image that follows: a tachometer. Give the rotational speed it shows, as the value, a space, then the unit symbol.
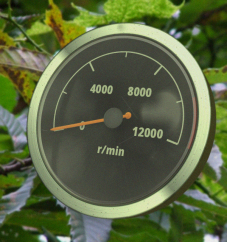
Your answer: 0 rpm
